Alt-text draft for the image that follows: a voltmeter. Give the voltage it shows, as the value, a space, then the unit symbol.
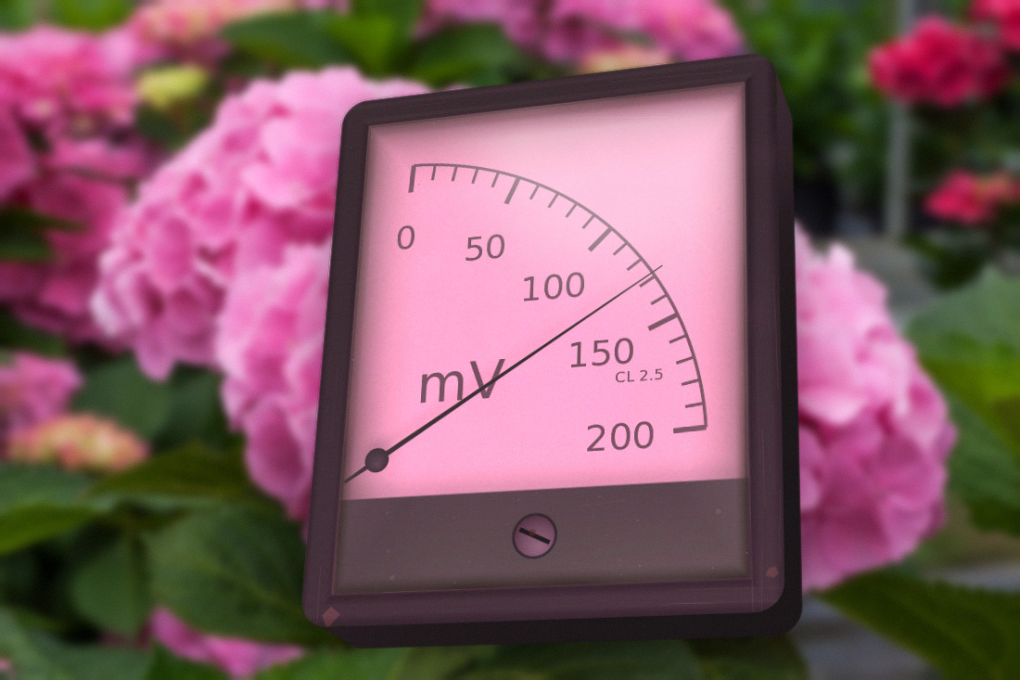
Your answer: 130 mV
